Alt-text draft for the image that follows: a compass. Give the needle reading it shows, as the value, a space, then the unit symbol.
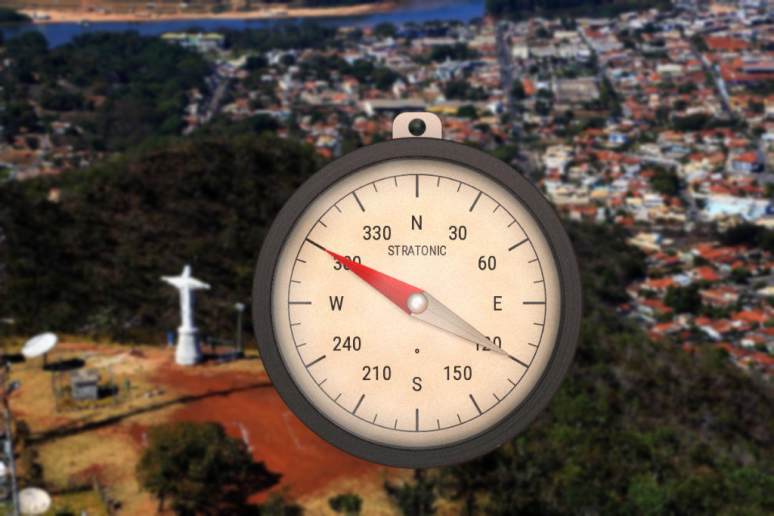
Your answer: 300 °
